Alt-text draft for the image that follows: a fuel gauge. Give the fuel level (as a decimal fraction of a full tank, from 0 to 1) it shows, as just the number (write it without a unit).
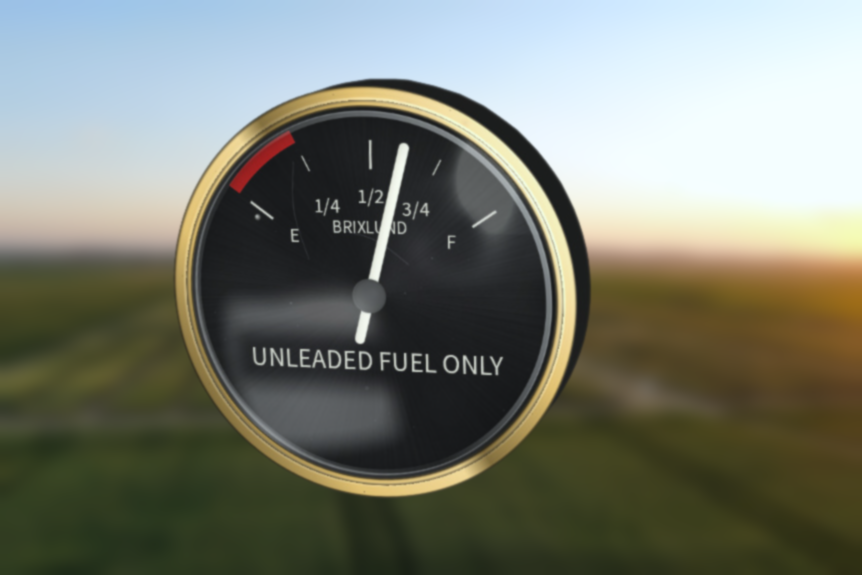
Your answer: 0.625
